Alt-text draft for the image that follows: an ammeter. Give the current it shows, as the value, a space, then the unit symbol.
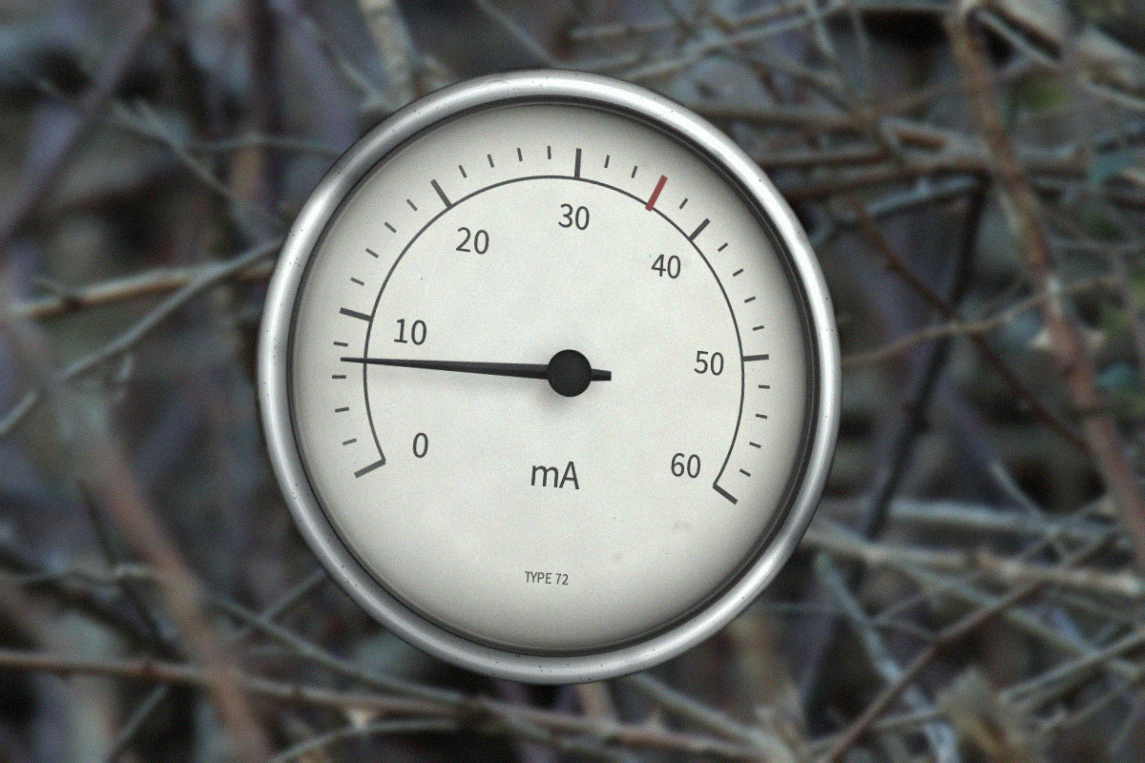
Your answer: 7 mA
